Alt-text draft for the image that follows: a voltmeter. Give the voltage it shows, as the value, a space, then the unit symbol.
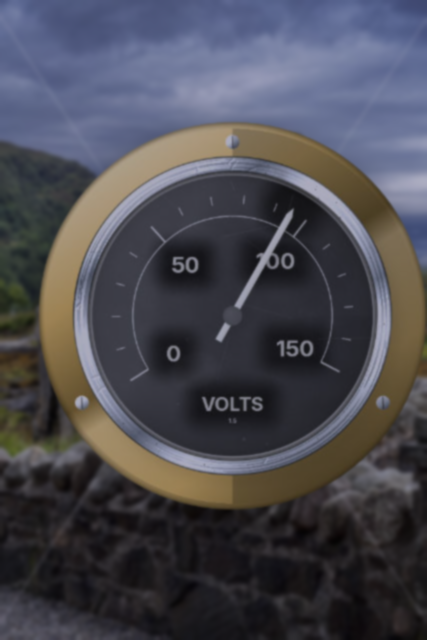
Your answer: 95 V
